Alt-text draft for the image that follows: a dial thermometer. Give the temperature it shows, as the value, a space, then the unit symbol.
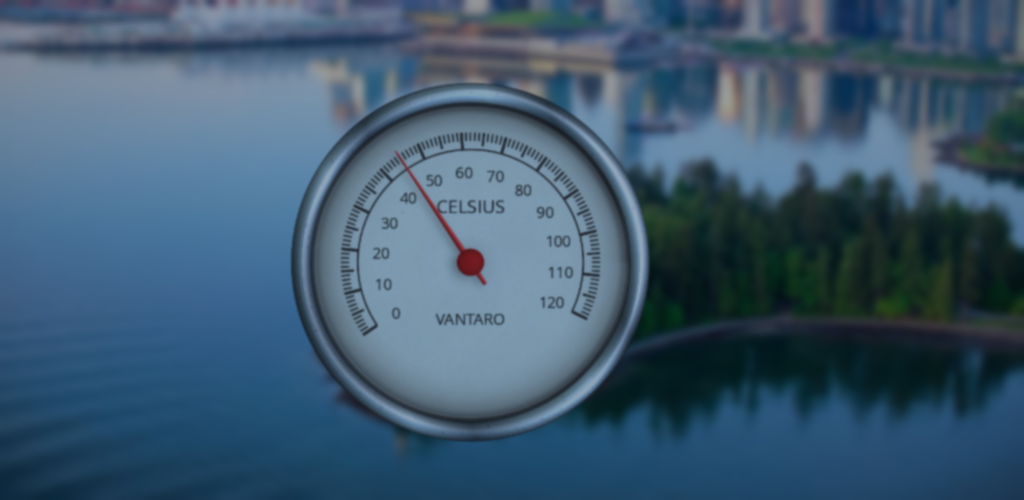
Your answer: 45 °C
